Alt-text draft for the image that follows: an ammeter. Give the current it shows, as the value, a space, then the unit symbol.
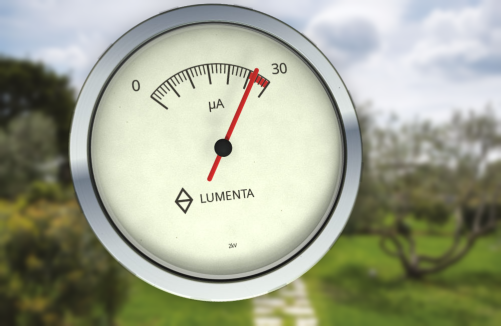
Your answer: 26 µA
